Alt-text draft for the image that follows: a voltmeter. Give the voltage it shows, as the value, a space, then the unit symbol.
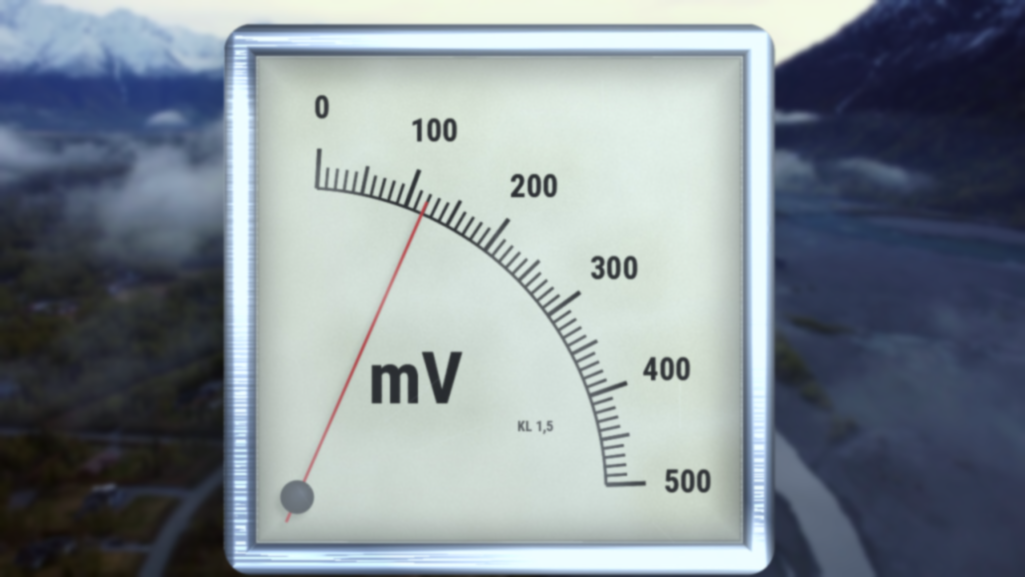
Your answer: 120 mV
